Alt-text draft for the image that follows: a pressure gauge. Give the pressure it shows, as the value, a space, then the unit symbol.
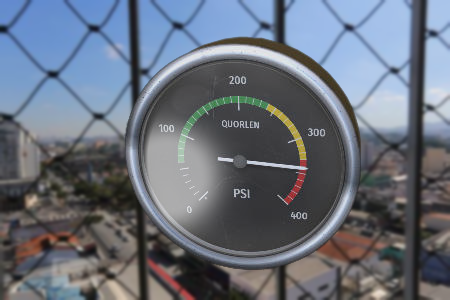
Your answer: 340 psi
